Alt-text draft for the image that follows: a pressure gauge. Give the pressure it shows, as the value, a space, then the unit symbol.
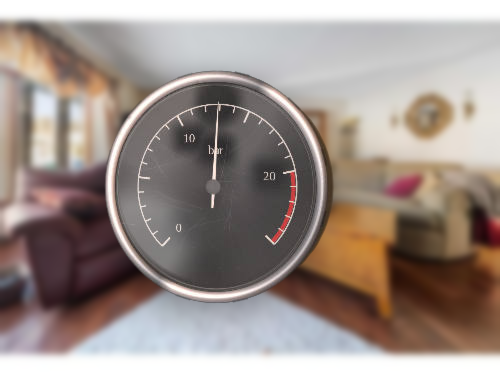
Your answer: 13 bar
